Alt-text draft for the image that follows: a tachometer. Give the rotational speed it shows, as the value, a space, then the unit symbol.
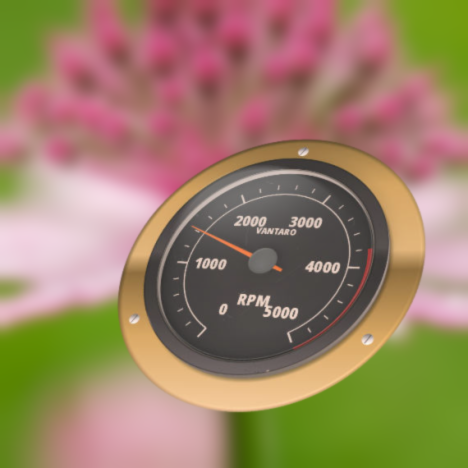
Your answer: 1400 rpm
